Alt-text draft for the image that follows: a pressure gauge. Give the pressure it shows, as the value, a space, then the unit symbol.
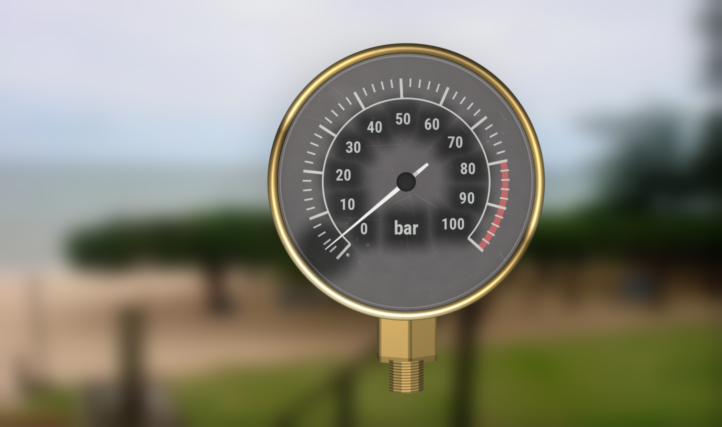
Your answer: 3 bar
